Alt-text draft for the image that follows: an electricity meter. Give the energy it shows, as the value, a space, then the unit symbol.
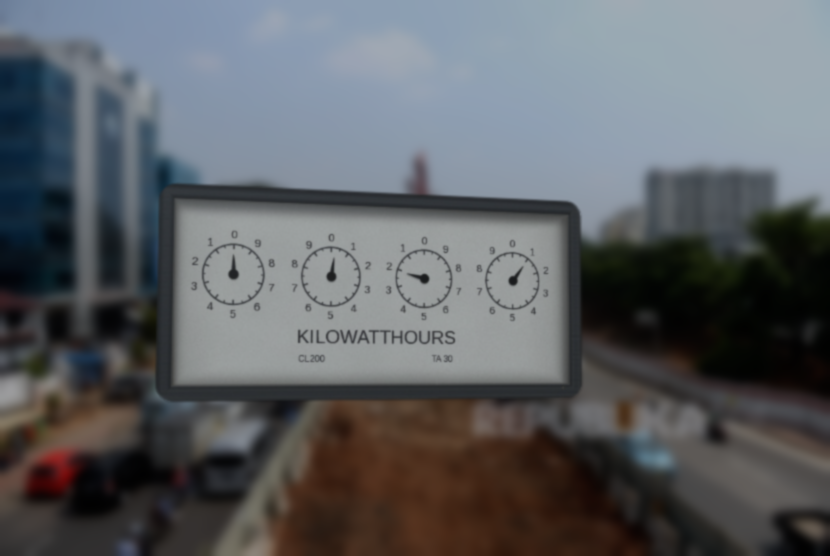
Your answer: 21 kWh
